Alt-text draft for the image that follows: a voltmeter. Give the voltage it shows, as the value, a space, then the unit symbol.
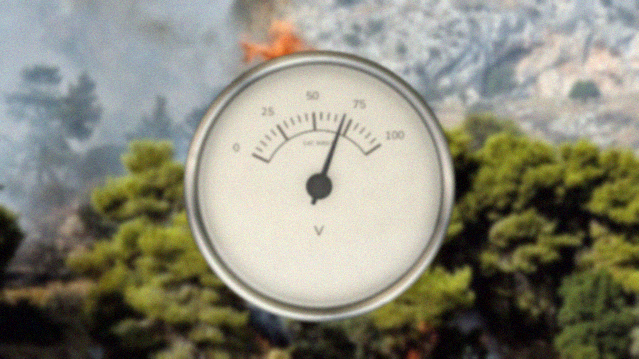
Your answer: 70 V
